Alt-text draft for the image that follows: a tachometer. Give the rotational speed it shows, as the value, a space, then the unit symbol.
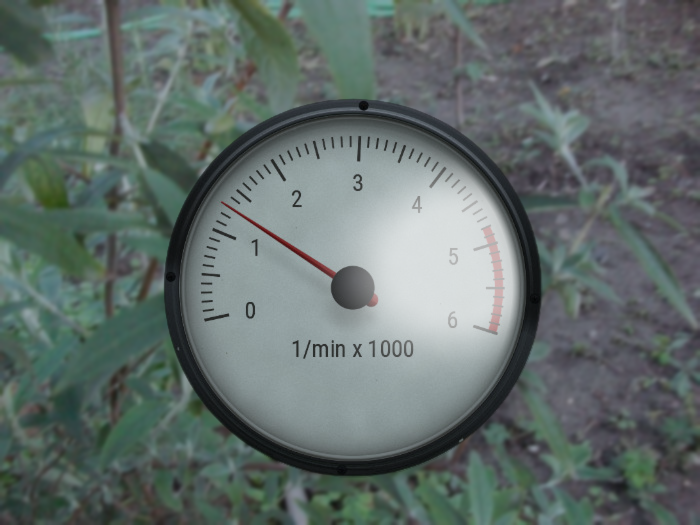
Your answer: 1300 rpm
